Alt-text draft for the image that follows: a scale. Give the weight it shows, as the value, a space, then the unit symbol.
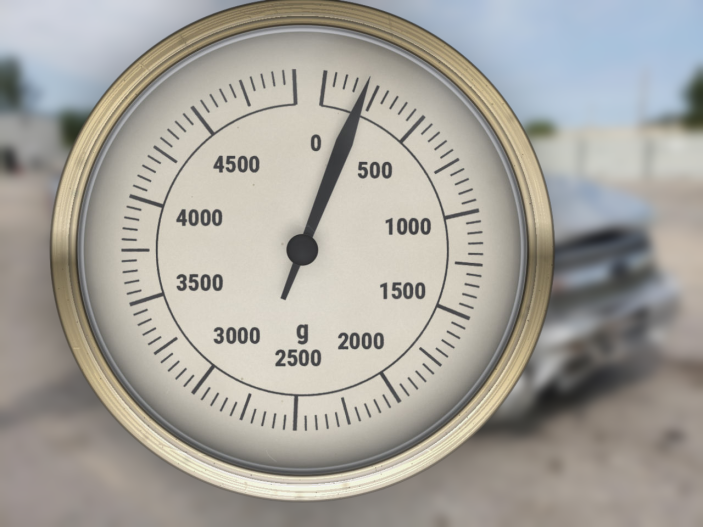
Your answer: 200 g
